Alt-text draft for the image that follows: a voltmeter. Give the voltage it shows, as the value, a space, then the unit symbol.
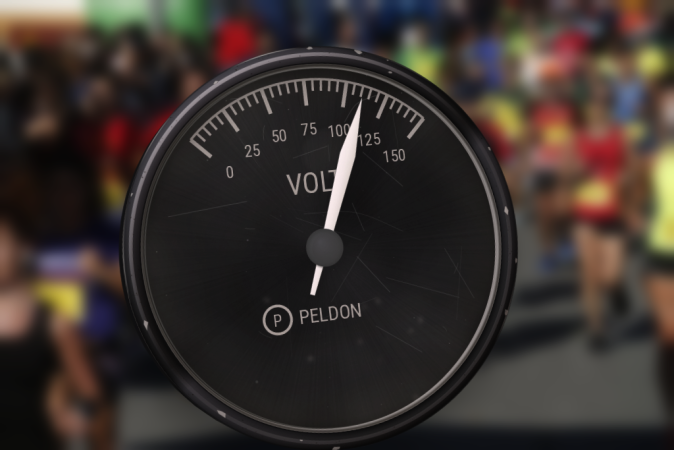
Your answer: 110 V
